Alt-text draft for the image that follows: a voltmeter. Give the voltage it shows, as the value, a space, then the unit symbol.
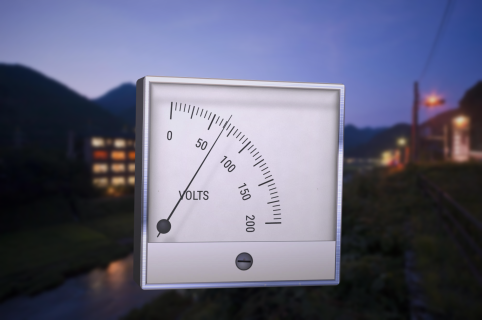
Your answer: 65 V
